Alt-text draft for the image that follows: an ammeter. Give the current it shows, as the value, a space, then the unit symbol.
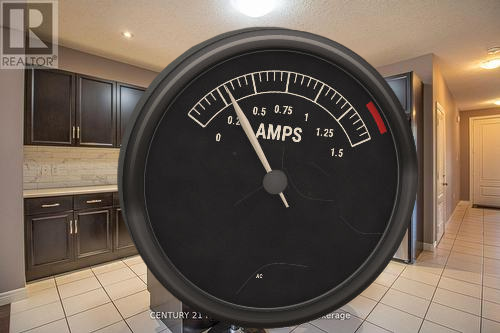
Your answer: 0.3 A
